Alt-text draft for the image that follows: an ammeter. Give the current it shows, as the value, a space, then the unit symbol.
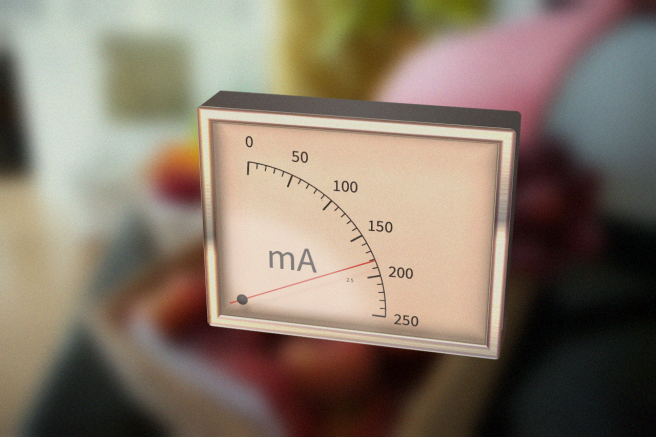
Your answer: 180 mA
